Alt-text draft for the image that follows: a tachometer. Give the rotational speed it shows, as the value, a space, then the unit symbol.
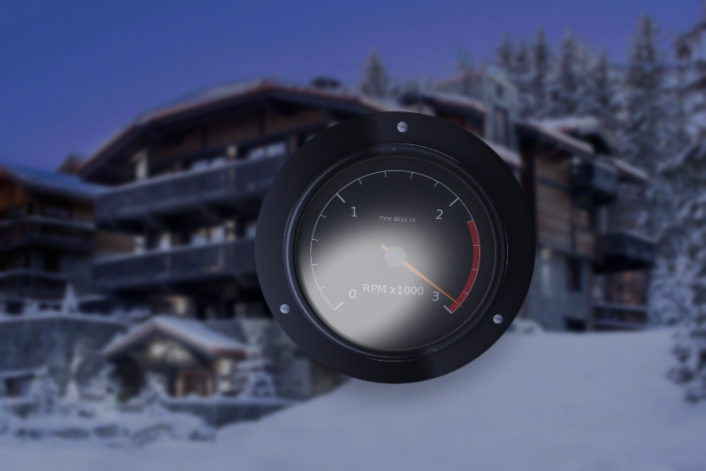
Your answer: 2900 rpm
